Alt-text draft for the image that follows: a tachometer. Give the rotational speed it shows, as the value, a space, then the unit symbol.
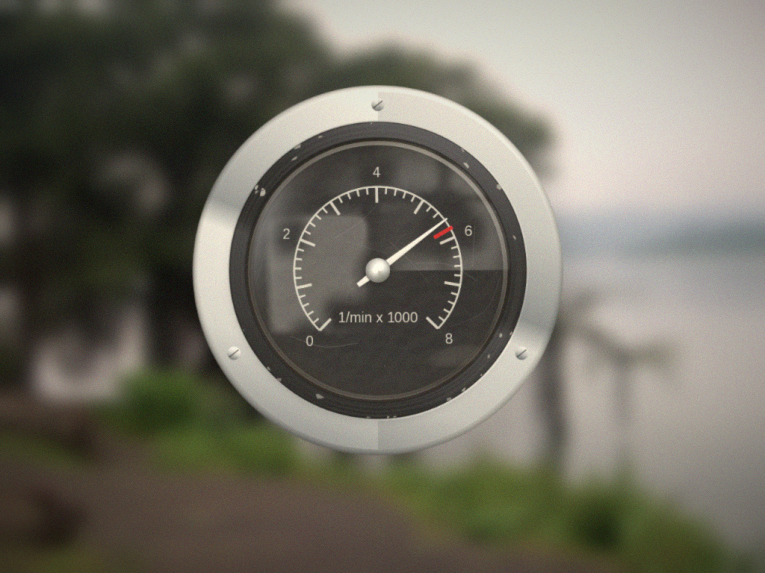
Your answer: 5600 rpm
